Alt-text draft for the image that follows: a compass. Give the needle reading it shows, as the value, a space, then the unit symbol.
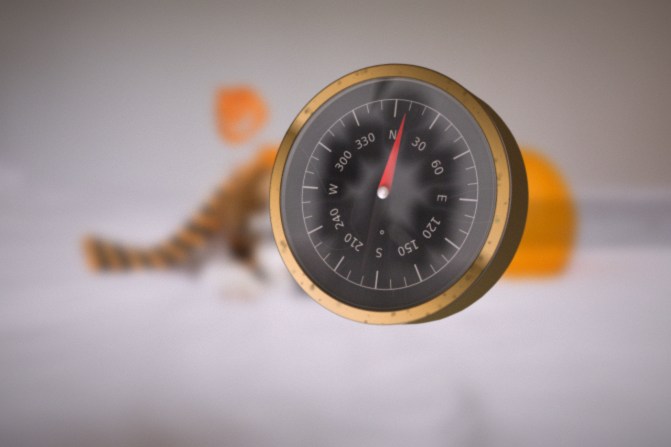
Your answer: 10 °
